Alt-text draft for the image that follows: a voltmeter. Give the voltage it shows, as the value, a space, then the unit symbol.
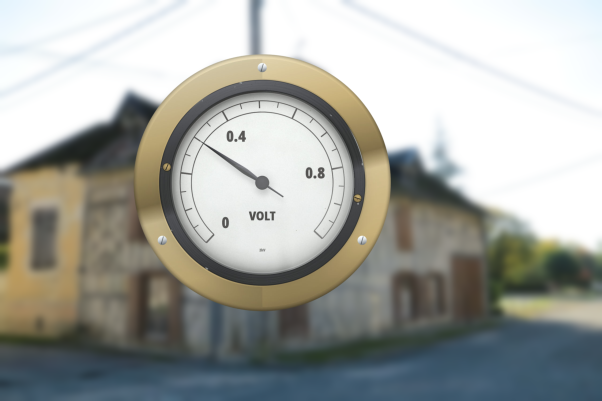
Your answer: 0.3 V
